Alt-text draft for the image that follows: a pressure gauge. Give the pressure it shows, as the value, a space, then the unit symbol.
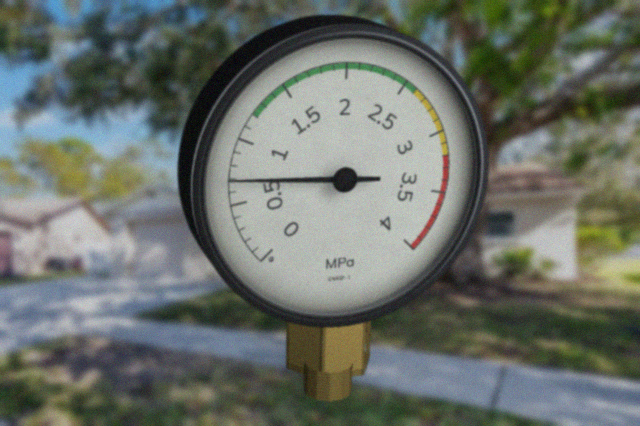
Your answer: 0.7 MPa
